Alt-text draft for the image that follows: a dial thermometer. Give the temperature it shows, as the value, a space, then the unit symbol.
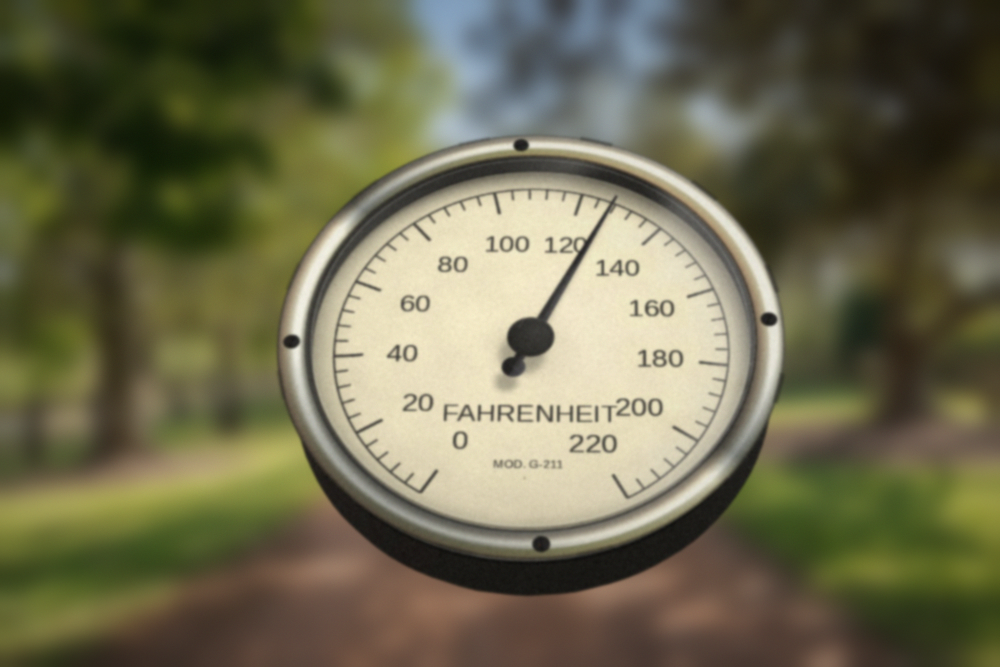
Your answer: 128 °F
